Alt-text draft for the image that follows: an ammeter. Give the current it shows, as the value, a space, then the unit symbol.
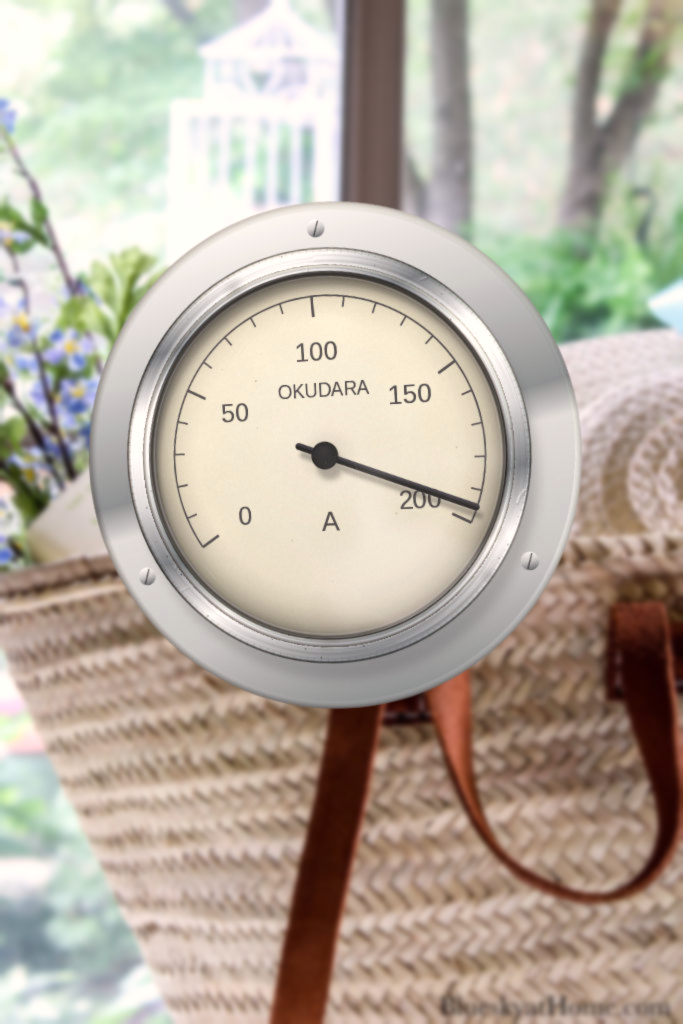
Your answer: 195 A
